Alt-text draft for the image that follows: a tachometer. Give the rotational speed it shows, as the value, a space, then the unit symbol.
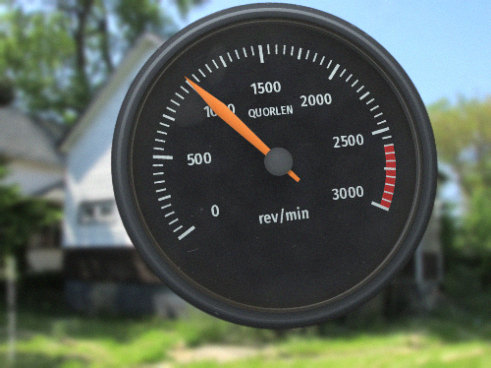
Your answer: 1000 rpm
